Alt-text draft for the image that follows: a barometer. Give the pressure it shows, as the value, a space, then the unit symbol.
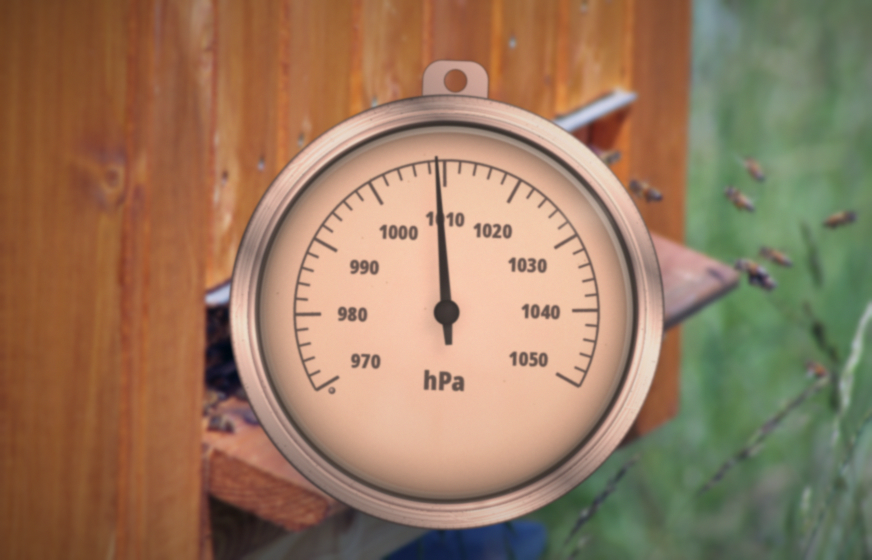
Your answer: 1009 hPa
